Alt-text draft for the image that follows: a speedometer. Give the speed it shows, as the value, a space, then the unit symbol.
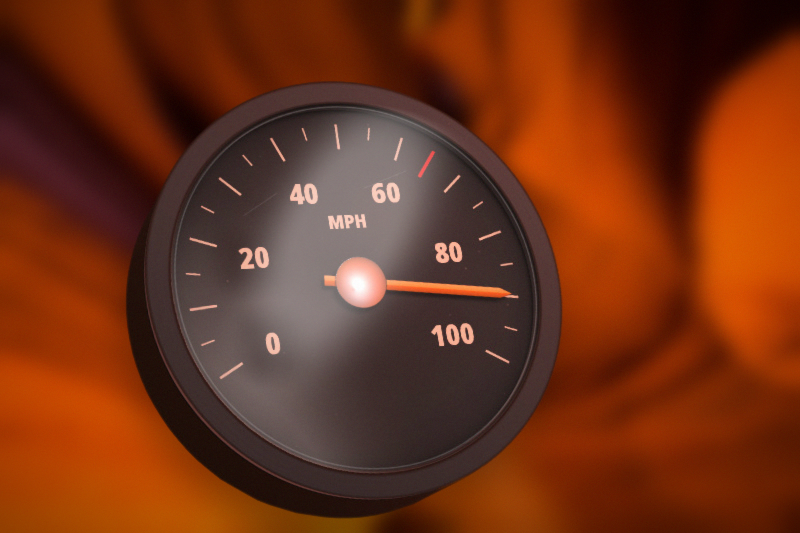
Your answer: 90 mph
